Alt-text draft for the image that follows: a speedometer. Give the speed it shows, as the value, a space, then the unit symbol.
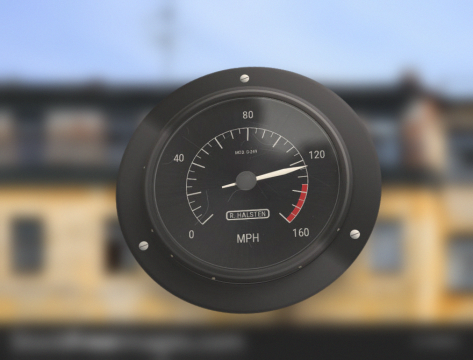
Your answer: 125 mph
